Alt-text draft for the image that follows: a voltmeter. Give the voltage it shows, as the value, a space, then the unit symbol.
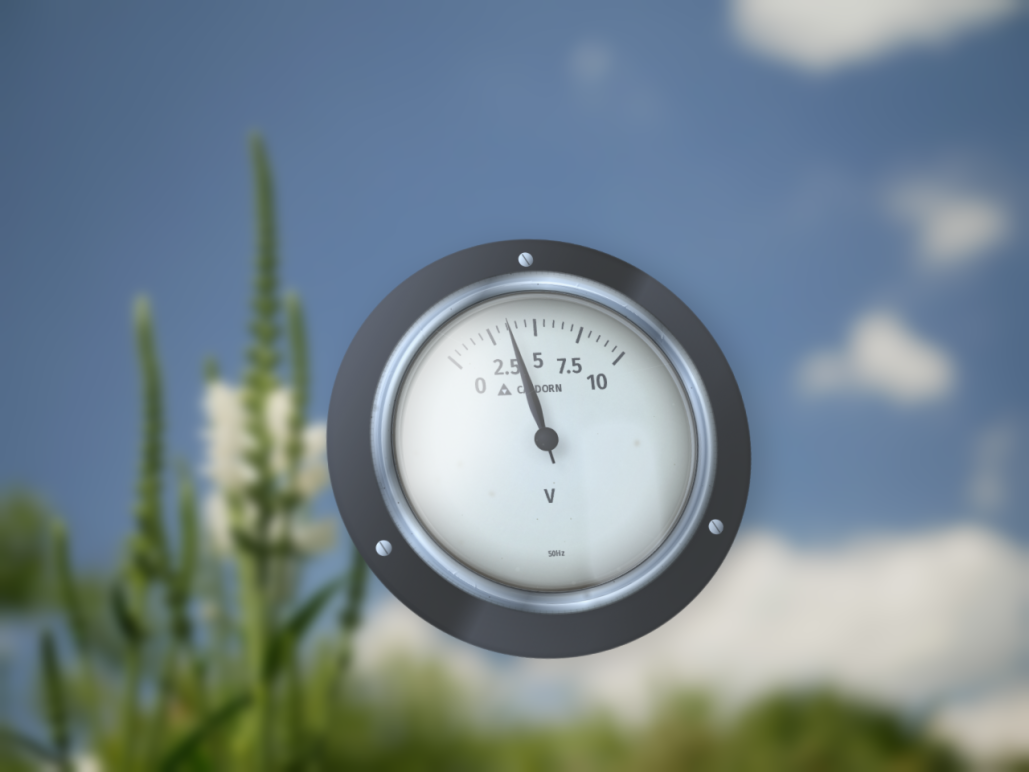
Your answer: 3.5 V
